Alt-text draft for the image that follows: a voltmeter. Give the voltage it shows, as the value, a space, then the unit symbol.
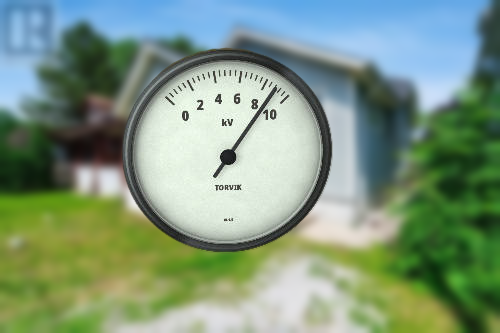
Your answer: 8.8 kV
